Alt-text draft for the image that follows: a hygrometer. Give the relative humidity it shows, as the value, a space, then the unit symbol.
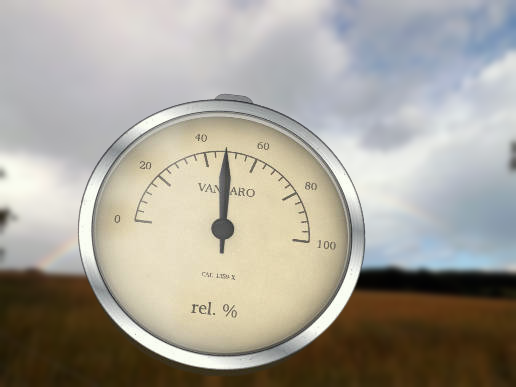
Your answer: 48 %
